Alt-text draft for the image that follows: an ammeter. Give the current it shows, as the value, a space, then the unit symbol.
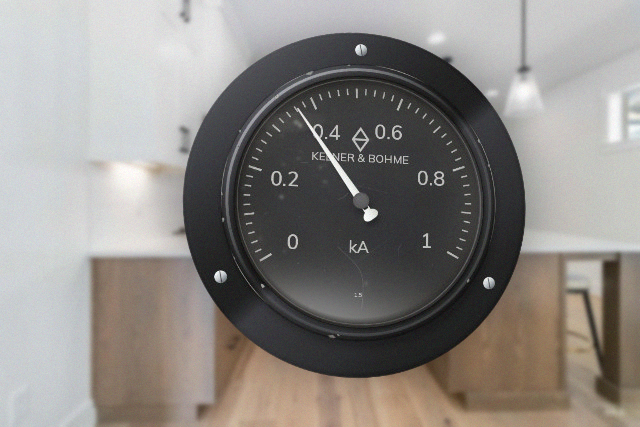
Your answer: 0.36 kA
